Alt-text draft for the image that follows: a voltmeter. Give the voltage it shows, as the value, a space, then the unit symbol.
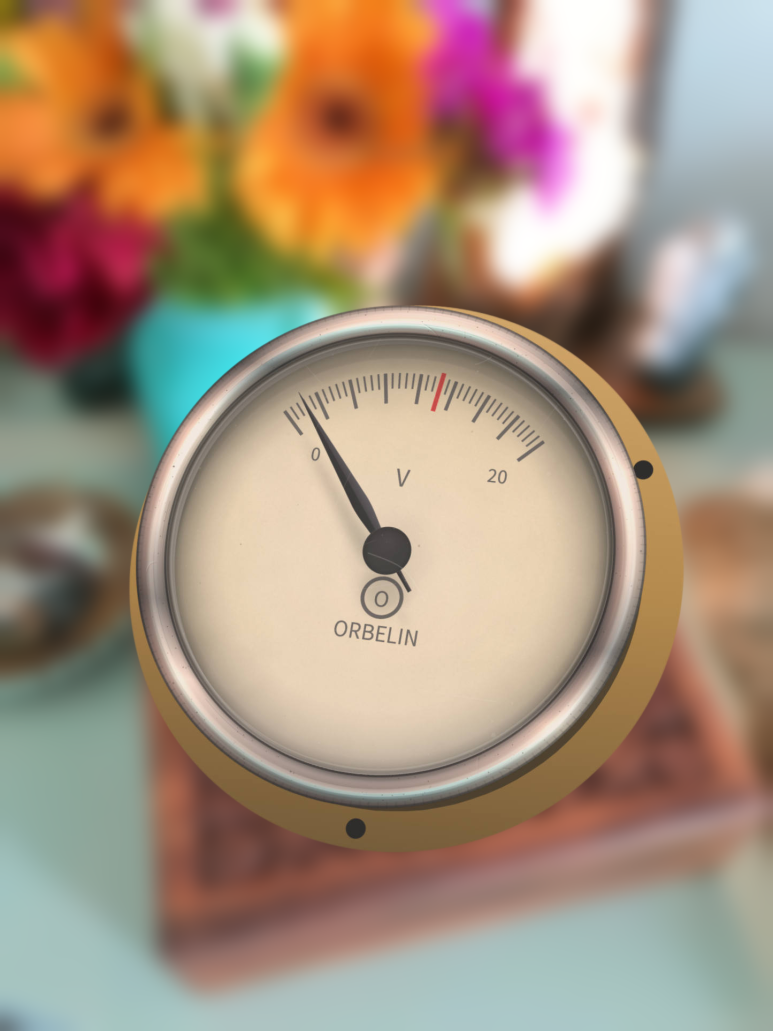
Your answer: 1.5 V
